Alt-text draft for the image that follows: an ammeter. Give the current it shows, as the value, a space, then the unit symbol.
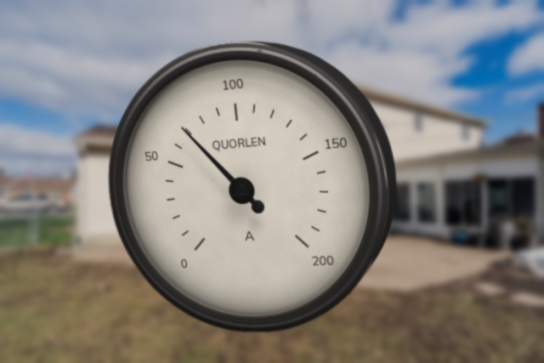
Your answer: 70 A
